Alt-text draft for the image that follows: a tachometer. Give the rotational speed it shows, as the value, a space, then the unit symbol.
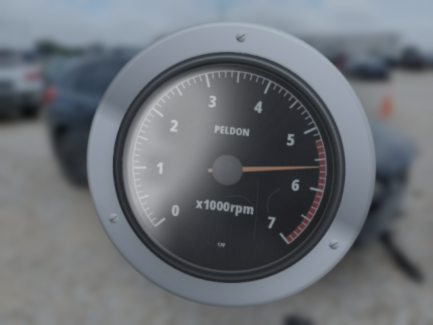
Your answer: 5600 rpm
